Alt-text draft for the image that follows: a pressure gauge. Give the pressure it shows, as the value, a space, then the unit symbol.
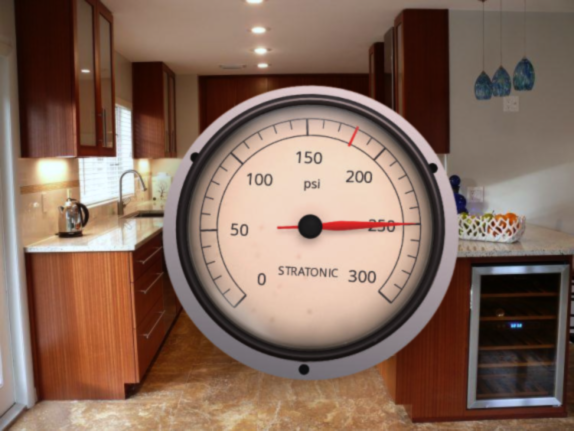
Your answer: 250 psi
